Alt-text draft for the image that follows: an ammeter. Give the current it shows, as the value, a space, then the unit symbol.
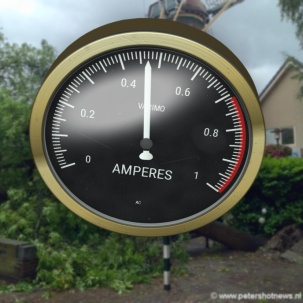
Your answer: 0.47 A
